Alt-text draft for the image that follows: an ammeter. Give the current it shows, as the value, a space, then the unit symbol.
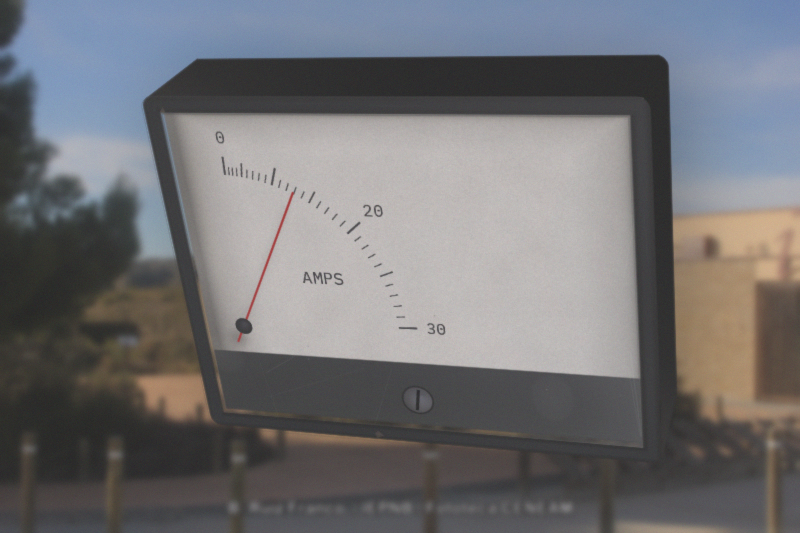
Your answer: 13 A
